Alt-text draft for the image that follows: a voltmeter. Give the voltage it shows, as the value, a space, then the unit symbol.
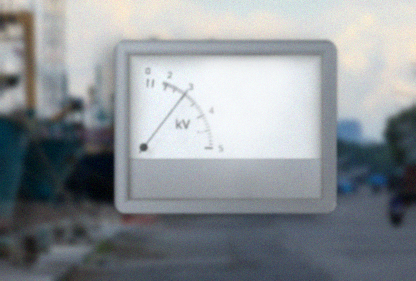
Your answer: 3 kV
